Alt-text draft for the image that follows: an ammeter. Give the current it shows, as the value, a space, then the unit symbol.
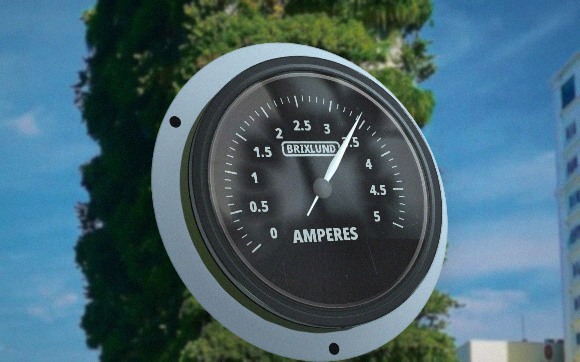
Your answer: 3.4 A
